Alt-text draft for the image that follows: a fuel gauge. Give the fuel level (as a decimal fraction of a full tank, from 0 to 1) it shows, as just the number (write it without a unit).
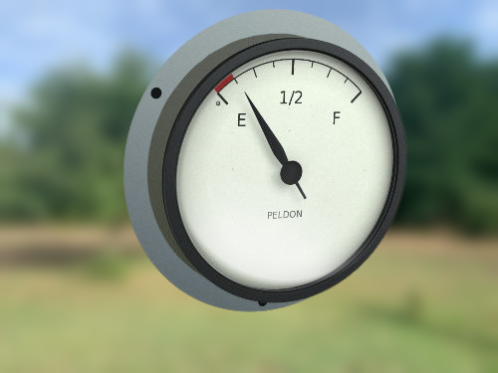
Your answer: 0.125
